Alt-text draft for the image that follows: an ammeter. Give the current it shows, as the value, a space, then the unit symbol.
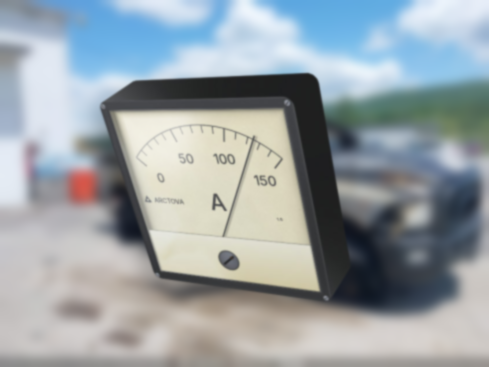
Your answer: 125 A
